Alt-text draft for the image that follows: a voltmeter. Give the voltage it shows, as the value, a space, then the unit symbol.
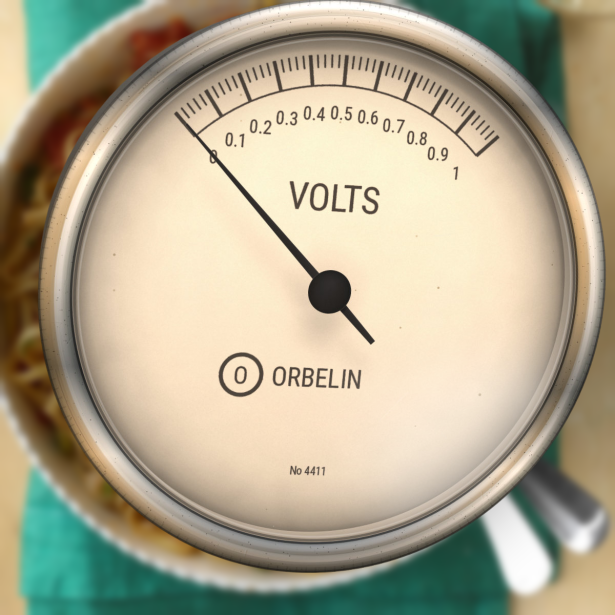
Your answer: 0 V
